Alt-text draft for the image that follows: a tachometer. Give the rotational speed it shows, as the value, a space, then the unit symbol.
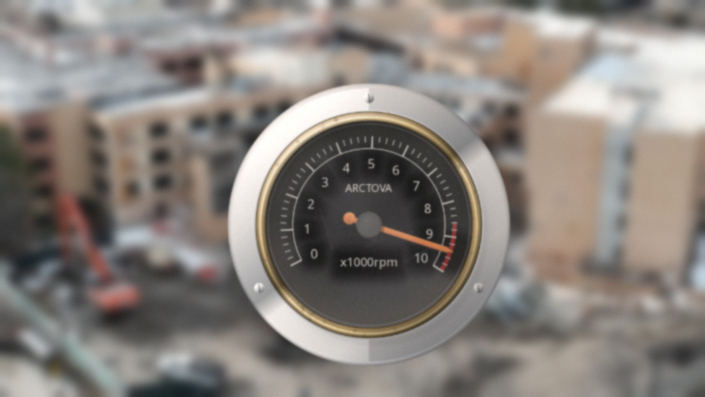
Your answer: 9400 rpm
